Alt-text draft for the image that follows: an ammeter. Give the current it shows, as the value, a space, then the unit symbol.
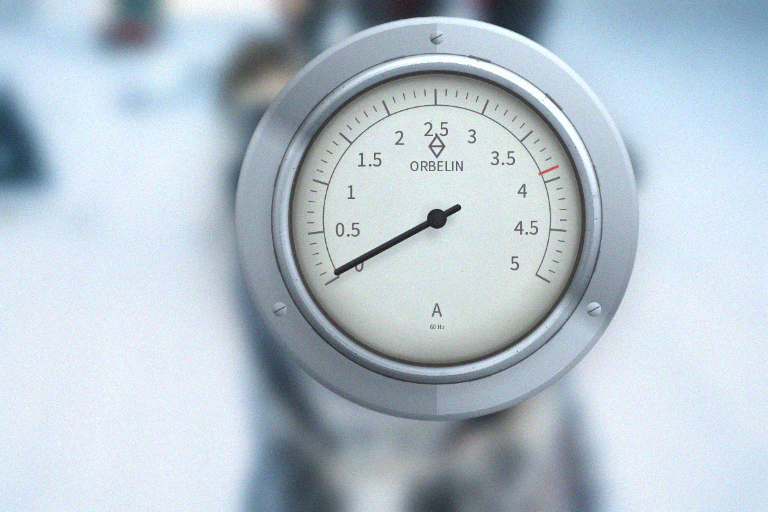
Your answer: 0.05 A
